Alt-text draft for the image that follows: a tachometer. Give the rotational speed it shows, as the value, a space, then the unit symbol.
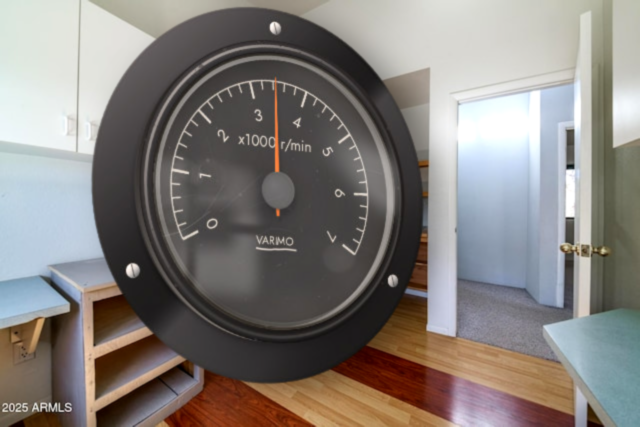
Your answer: 3400 rpm
